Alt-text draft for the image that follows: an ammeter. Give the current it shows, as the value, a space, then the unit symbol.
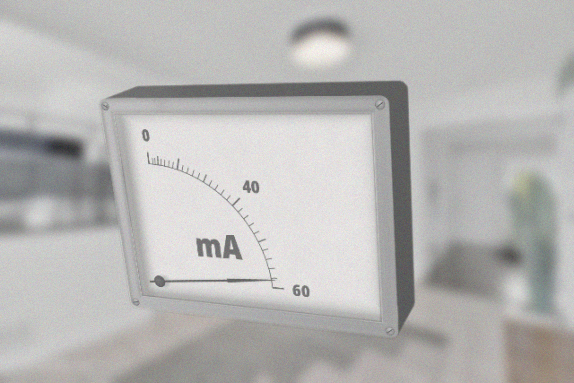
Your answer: 58 mA
